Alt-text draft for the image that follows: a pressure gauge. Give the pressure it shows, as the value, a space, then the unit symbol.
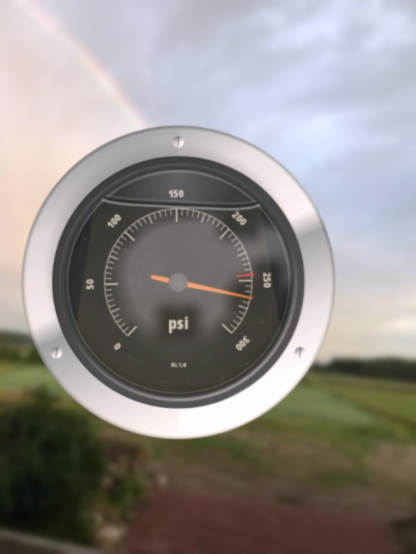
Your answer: 265 psi
